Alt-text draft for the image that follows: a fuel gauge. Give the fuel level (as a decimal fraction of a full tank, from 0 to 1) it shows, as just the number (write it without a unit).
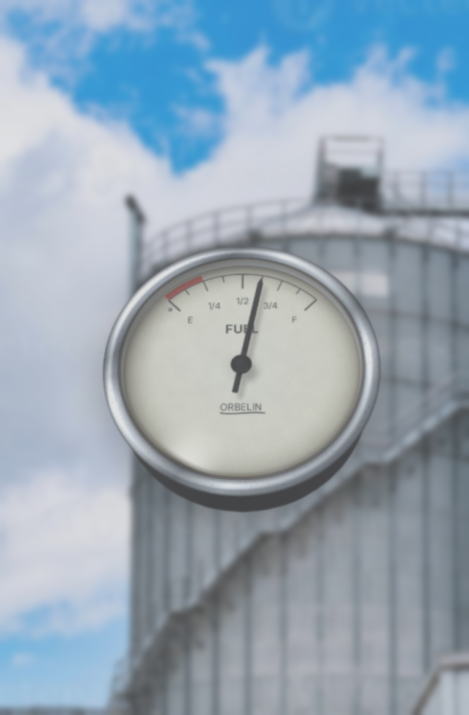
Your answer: 0.625
